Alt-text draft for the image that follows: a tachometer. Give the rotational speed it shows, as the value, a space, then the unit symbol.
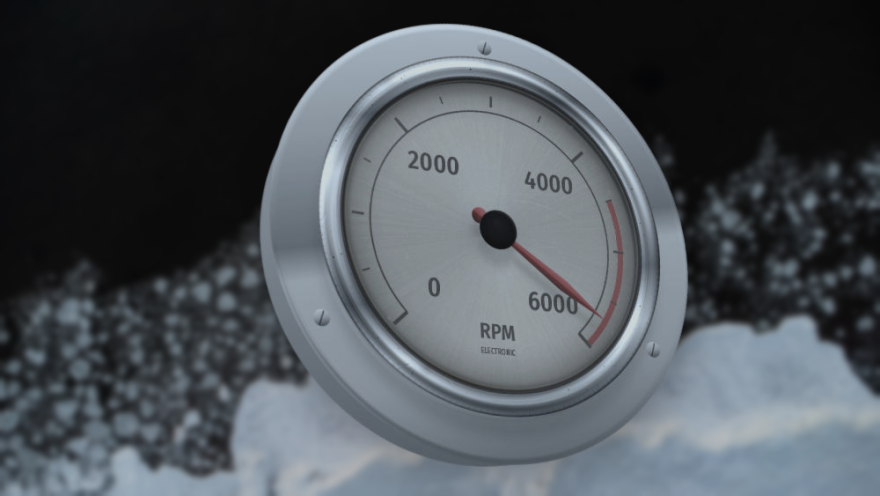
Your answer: 5750 rpm
